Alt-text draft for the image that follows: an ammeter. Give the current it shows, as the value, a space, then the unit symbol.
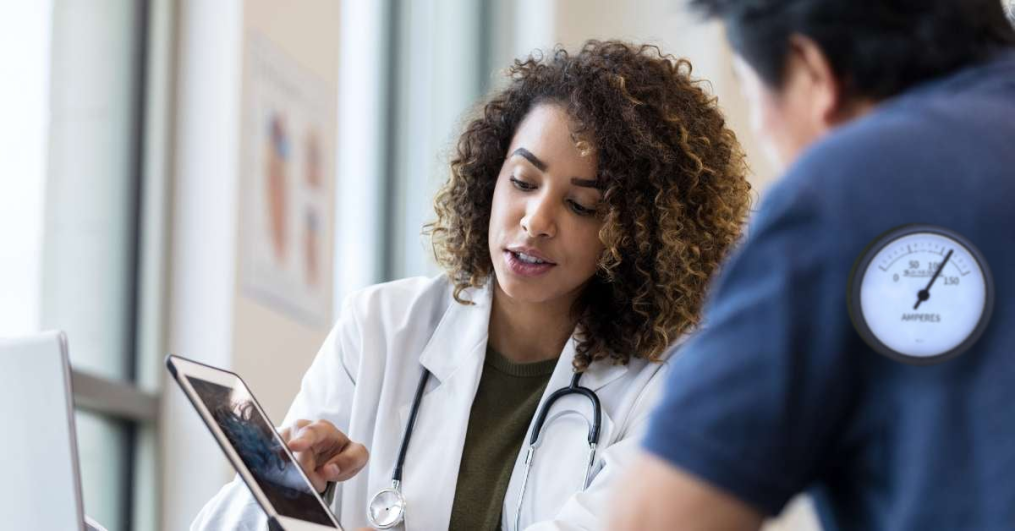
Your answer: 110 A
